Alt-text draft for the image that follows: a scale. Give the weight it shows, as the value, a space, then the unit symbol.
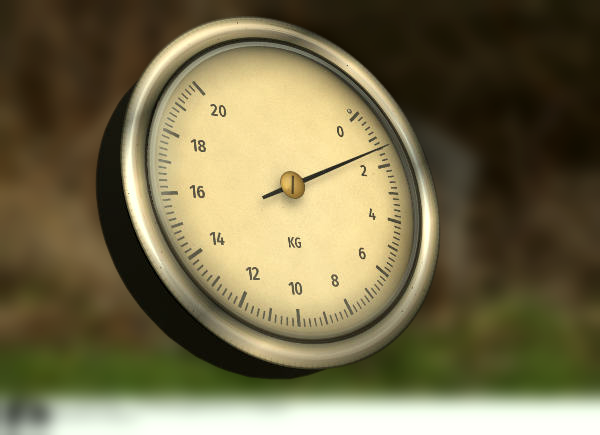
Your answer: 1.4 kg
